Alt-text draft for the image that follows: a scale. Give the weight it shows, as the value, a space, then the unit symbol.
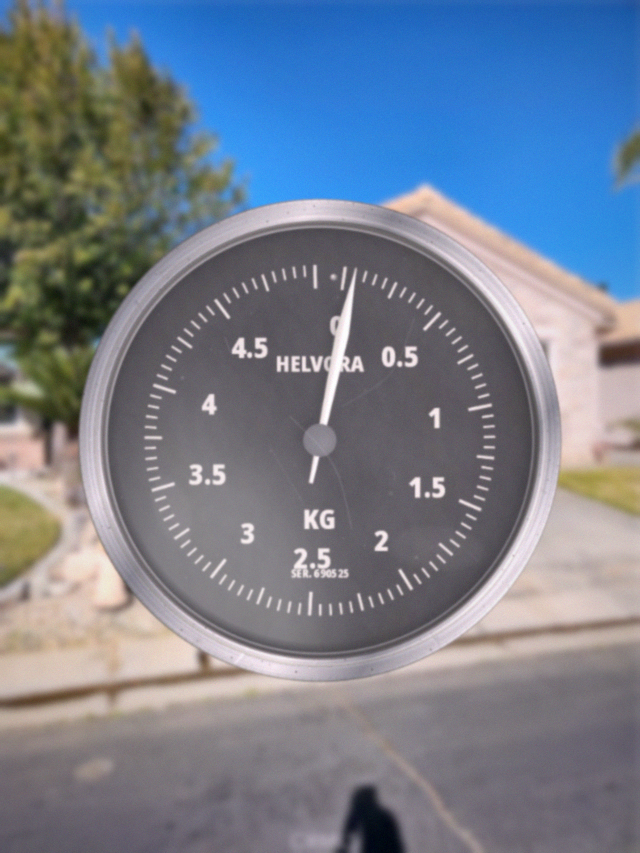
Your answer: 0.05 kg
